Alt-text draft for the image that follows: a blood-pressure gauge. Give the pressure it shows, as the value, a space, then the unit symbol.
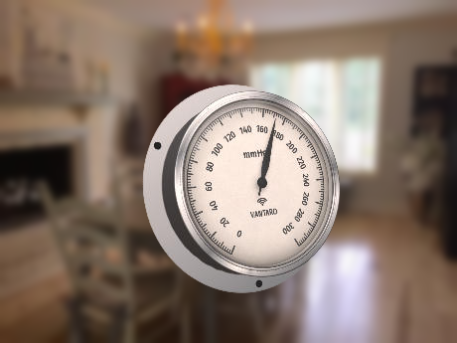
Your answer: 170 mmHg
